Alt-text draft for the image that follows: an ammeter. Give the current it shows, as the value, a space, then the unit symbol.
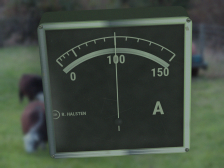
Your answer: 100 A
